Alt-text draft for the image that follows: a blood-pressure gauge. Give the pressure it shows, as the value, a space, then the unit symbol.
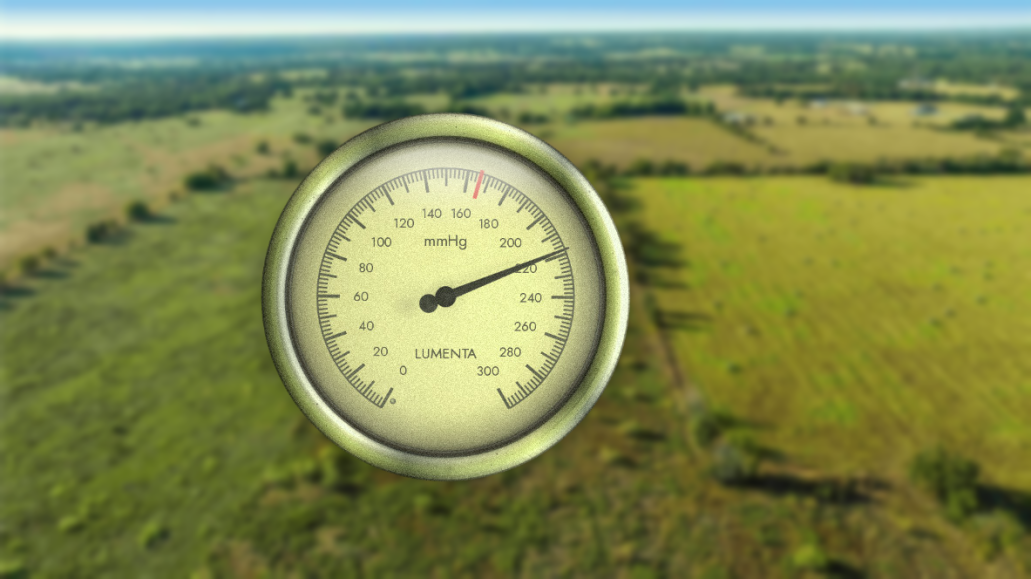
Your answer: 218 mmHg
